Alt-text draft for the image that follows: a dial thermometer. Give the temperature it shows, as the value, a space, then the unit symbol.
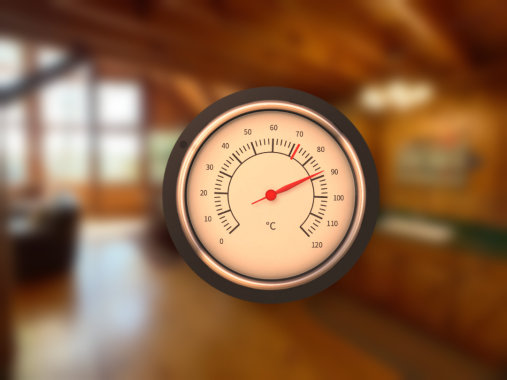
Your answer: 88 °C
